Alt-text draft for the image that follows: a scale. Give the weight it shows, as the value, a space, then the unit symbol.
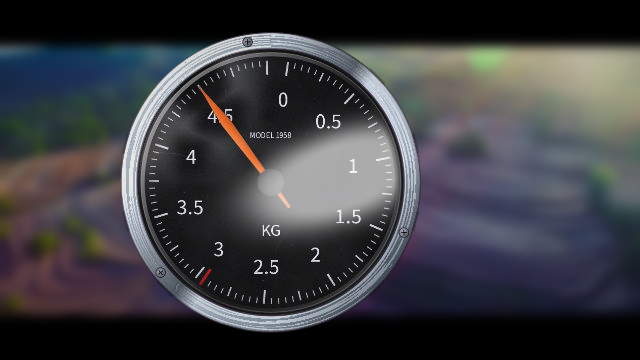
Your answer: 4.5 kg
